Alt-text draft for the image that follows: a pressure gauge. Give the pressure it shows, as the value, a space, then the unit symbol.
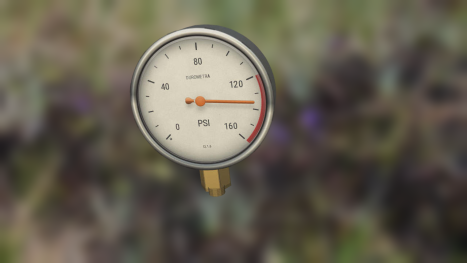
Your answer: 135 psi
